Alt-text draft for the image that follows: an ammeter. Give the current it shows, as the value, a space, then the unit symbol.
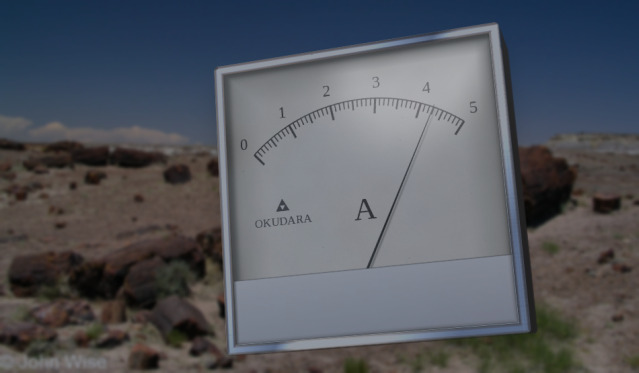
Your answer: 4.3 A
